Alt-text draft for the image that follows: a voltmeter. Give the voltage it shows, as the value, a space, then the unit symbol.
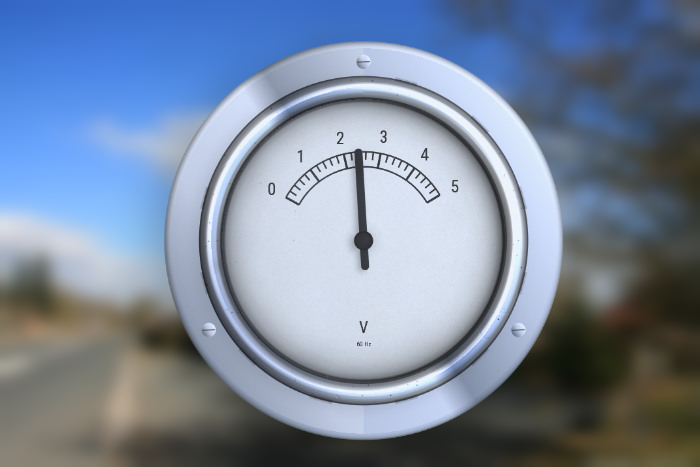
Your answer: 2.4 V
